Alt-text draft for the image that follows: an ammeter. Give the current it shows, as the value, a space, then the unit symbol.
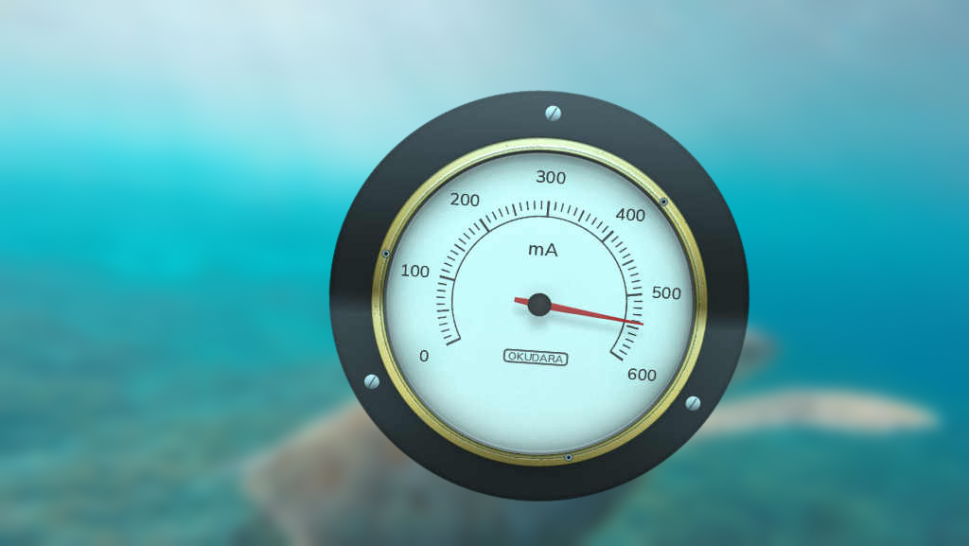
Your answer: 540 mA
